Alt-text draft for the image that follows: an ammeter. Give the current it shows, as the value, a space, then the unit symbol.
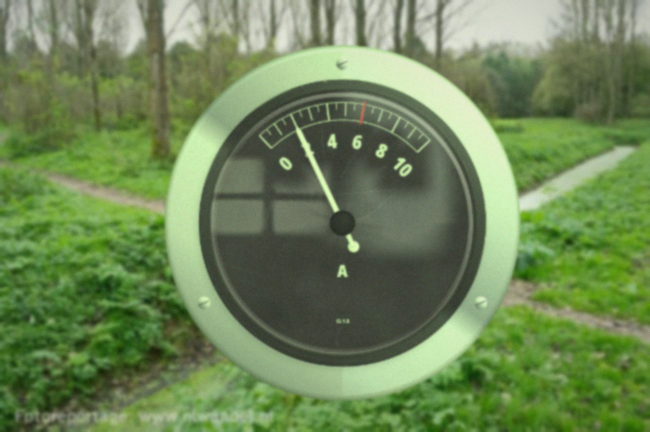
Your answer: 2 A
